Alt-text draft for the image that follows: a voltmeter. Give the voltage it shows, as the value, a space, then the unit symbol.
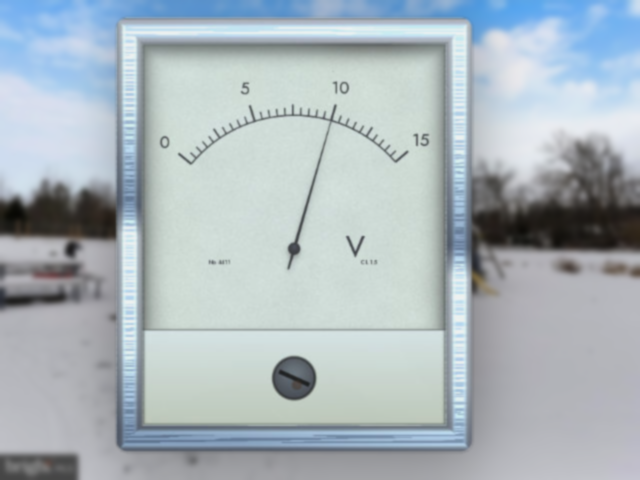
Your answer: 10 V
